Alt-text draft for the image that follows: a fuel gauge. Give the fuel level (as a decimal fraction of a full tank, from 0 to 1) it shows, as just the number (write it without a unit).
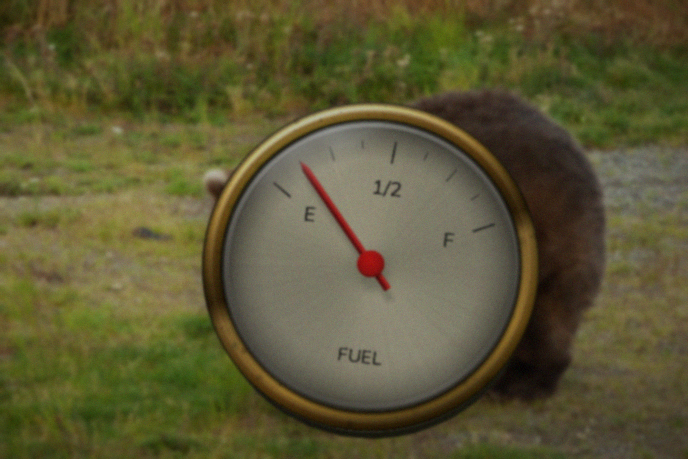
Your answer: 0.125
